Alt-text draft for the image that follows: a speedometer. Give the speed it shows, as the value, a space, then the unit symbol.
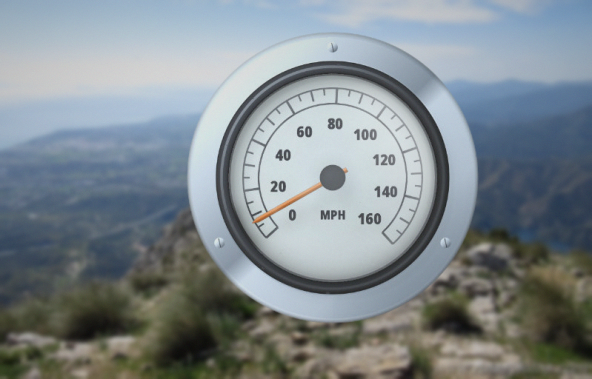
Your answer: 7.5 mph
